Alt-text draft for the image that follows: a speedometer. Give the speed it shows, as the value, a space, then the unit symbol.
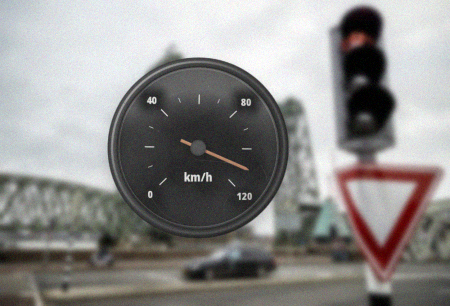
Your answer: 110 km/h
